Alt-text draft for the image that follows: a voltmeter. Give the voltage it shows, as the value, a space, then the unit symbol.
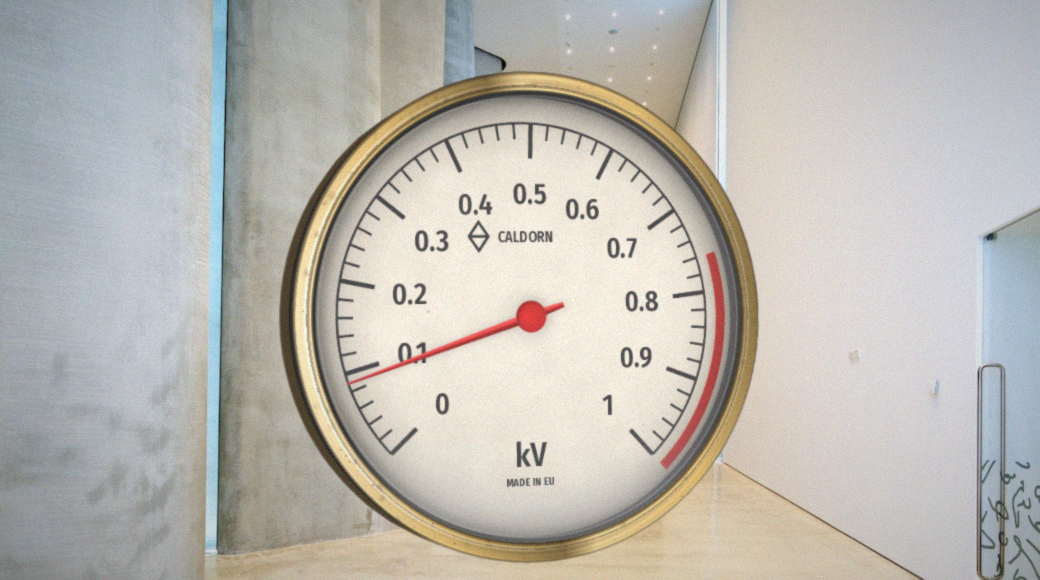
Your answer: 0.09 kV
